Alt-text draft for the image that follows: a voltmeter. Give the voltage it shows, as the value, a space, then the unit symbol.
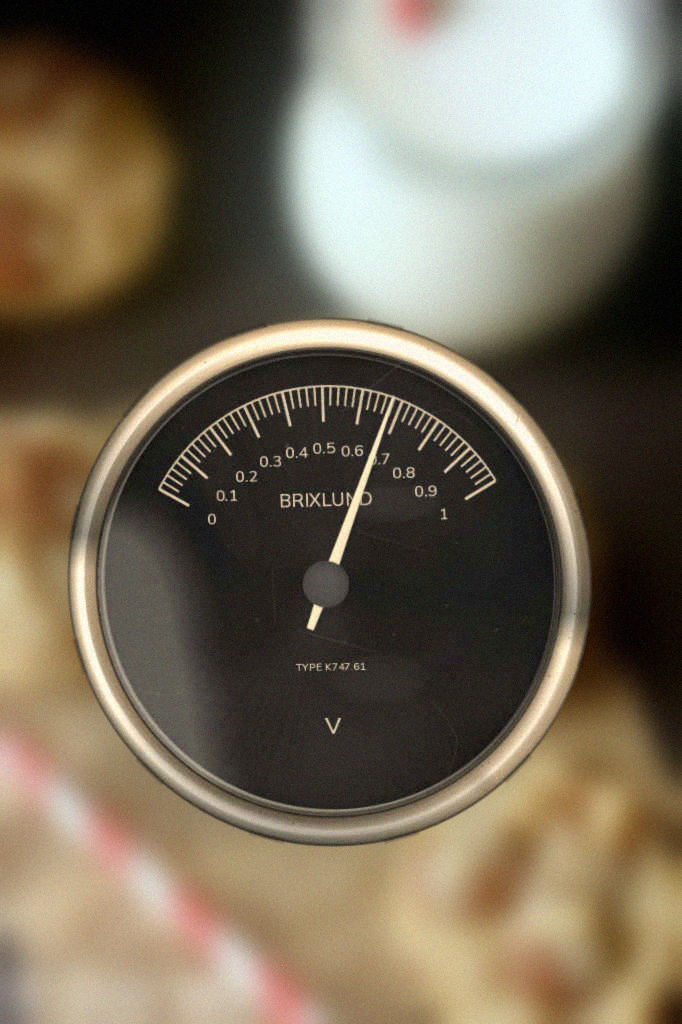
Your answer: 0.68 V
